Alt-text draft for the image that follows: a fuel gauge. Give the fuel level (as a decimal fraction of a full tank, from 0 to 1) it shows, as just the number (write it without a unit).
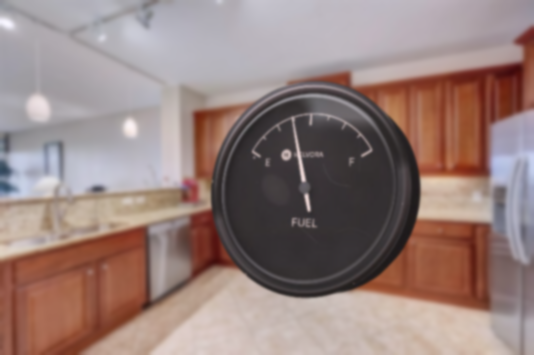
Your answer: 0.375
